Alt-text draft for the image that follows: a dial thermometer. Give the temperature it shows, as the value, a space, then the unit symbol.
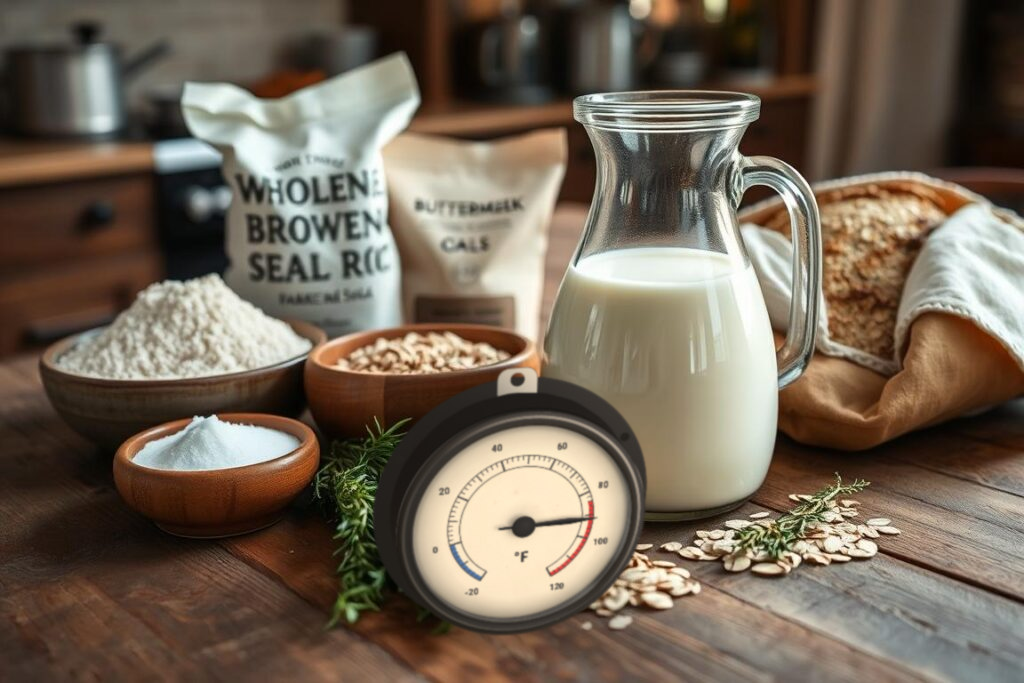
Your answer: 90 °F
